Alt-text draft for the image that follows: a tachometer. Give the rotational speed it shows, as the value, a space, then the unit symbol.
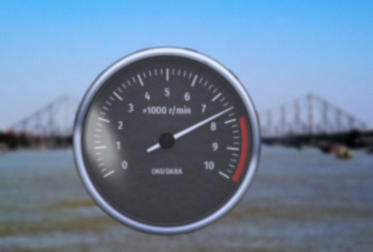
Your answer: 7600 rpm
